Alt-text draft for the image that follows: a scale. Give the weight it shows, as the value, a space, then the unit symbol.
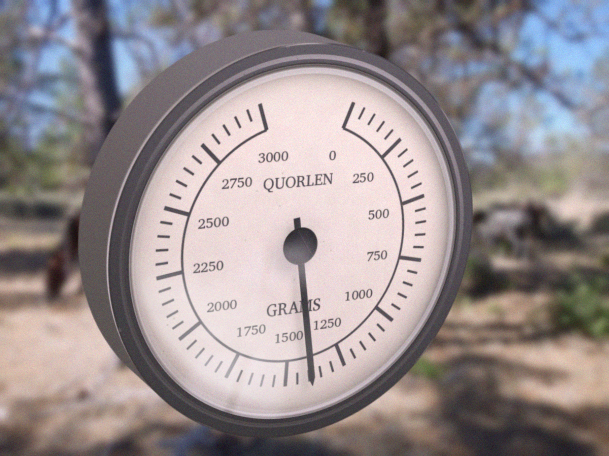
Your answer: 1400 g
